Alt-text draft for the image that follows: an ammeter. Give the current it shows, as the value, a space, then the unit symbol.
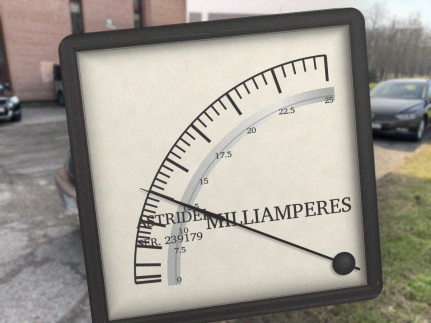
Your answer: 12.5 mA
